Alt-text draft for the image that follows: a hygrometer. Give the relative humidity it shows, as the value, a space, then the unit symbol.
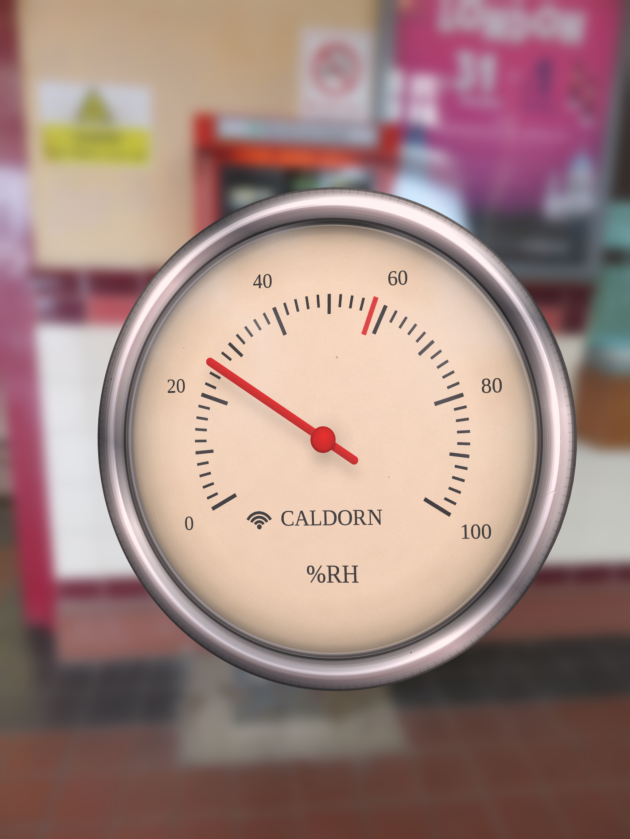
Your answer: 26 %
